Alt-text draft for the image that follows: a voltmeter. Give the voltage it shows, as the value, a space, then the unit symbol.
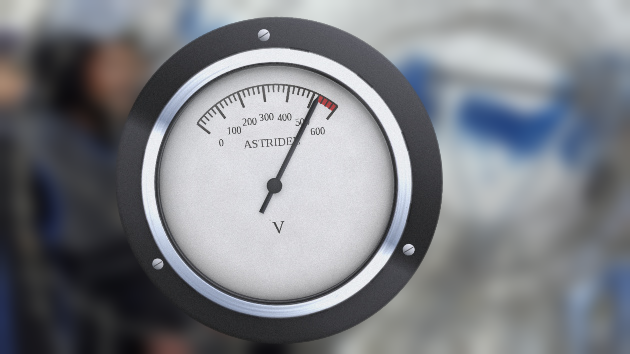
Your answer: 520 V
